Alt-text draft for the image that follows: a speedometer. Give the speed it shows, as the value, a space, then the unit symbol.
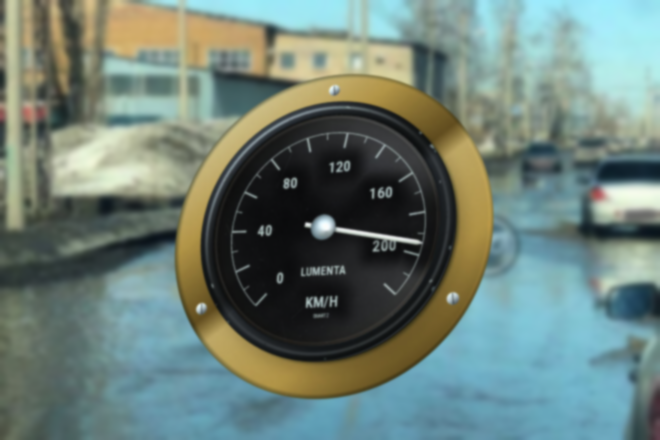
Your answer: 195 km/h
